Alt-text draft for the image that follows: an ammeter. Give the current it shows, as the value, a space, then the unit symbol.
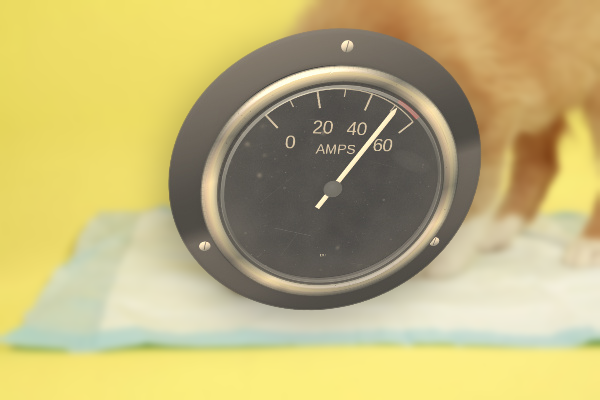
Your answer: 50 A
